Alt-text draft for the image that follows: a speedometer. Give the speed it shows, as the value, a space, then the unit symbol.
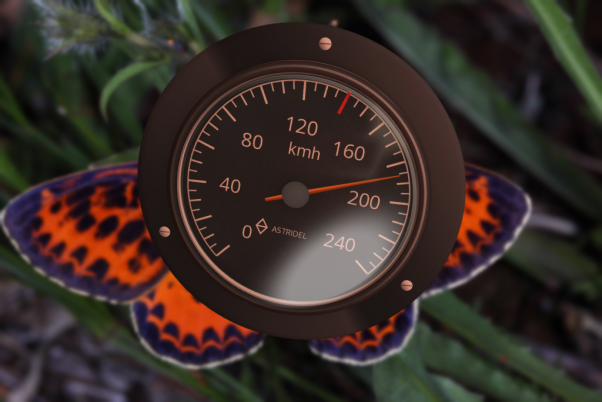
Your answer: 185 km/h
